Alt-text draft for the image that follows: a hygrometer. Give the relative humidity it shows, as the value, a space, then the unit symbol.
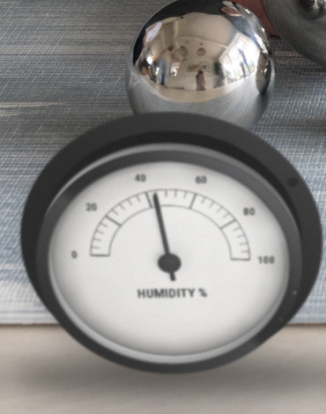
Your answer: 44 %
